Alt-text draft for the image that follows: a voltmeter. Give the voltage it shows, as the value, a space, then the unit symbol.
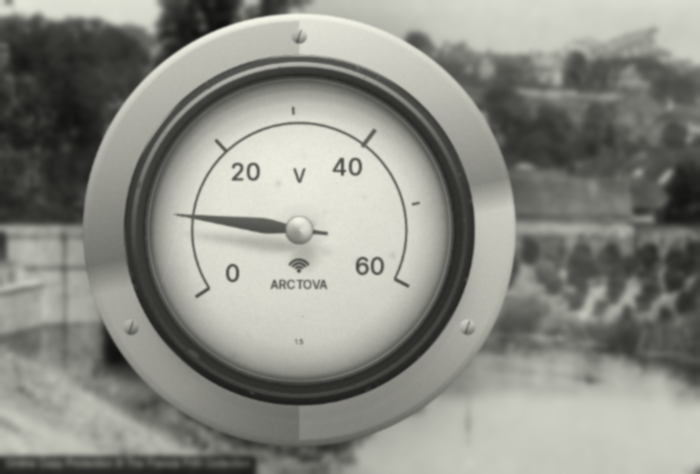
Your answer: 10 V
